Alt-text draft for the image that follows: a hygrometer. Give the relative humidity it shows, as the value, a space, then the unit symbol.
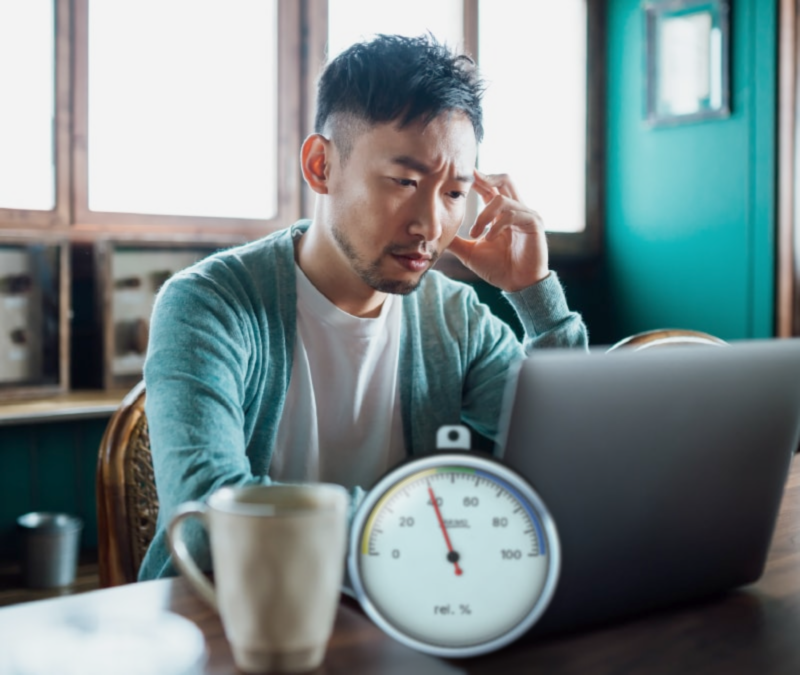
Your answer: 40 %
